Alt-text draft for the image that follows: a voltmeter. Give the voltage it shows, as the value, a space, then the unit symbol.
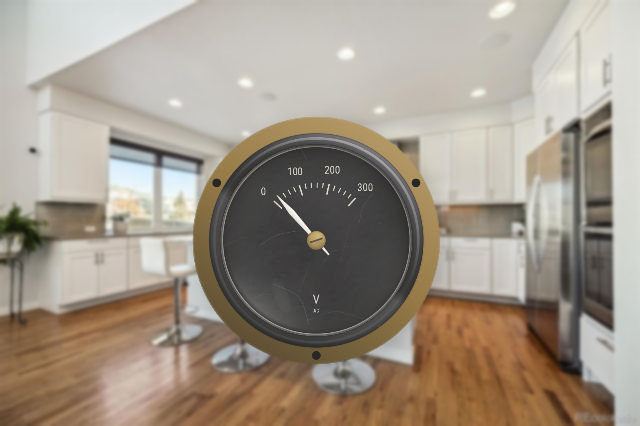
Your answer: 20 V
